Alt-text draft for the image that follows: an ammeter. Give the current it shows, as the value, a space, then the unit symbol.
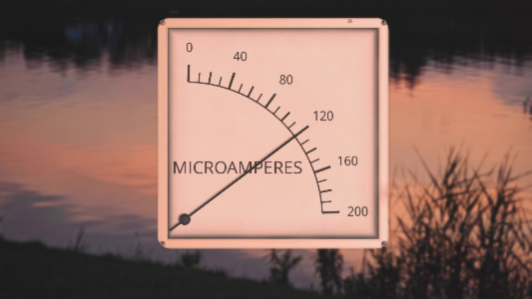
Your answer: 120 µA
